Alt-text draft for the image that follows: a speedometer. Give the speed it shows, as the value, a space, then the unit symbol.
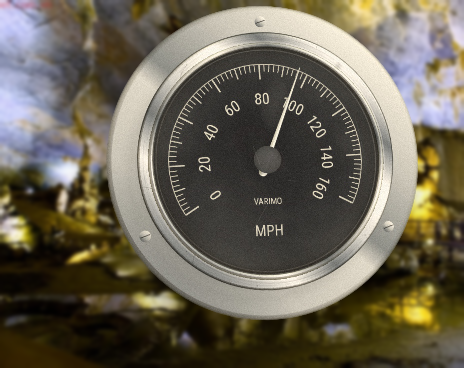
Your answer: 96 mph
